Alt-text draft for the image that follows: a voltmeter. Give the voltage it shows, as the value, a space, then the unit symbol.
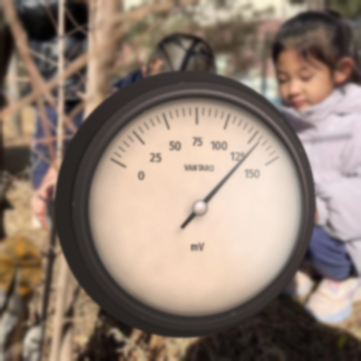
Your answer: 130 mV
